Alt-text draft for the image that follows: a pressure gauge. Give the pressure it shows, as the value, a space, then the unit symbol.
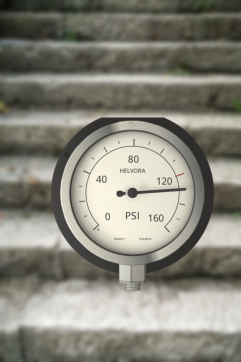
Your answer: 130 psi
